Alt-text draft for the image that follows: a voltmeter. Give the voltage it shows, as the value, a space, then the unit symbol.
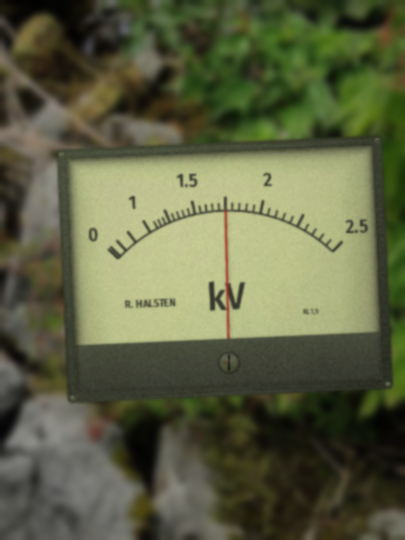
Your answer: 1.75 kV
